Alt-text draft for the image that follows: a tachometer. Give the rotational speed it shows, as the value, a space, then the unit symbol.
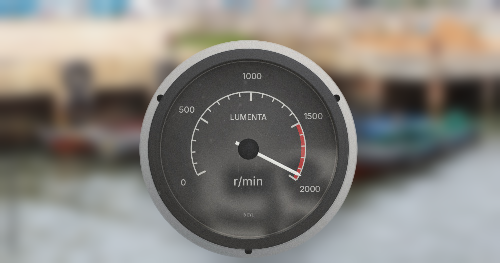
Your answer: 1950 rpm
